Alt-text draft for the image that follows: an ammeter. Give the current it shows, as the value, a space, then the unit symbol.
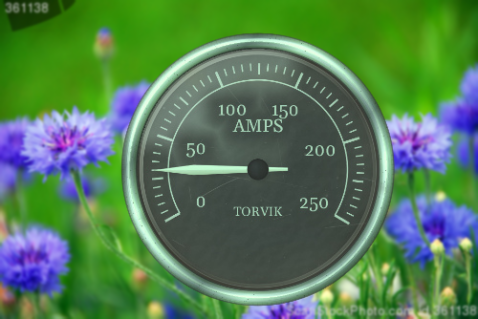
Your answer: 30 A
